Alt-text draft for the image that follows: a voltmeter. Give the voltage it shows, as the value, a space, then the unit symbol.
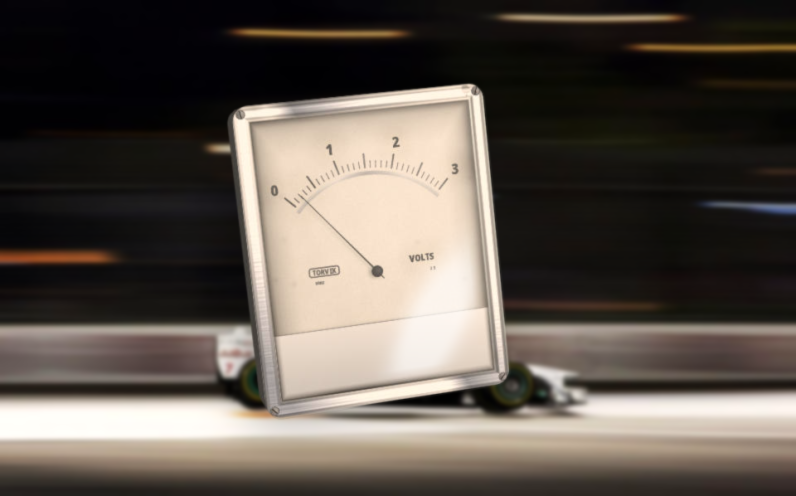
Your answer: 0.2 V
